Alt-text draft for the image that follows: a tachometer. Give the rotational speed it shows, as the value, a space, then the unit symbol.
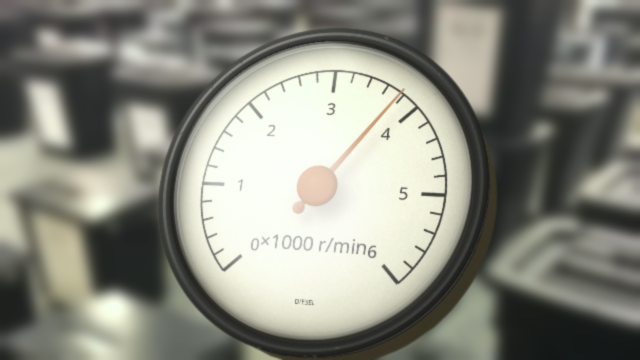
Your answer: 3800 rpm
